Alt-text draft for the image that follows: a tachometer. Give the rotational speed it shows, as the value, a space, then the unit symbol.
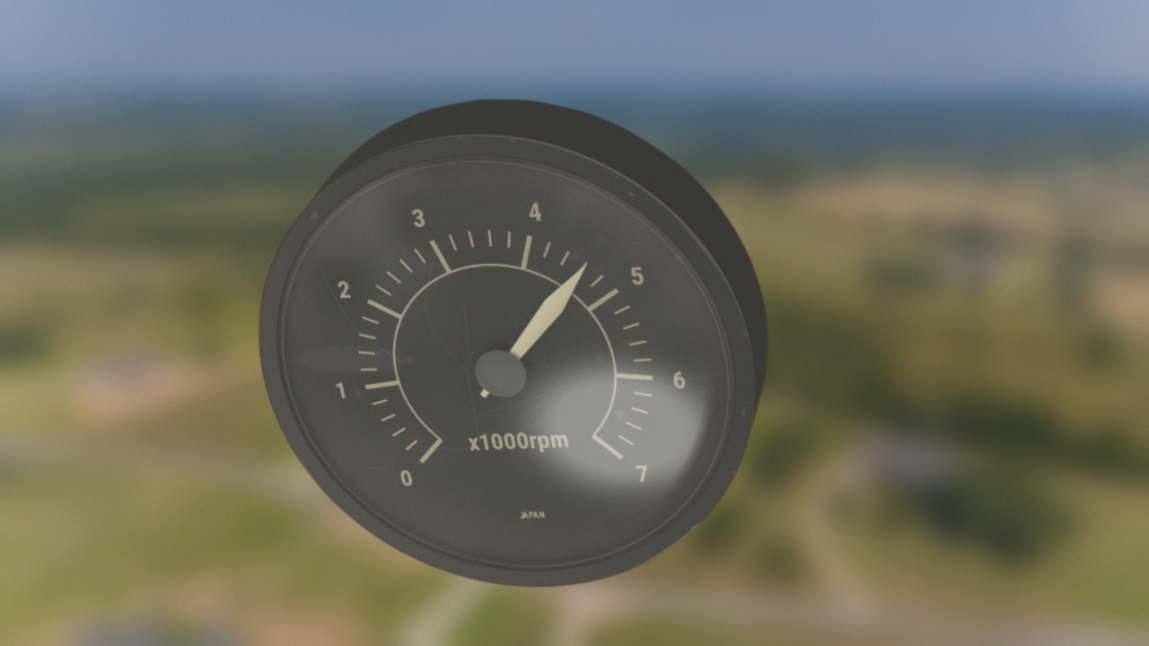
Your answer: 4600 rpm
